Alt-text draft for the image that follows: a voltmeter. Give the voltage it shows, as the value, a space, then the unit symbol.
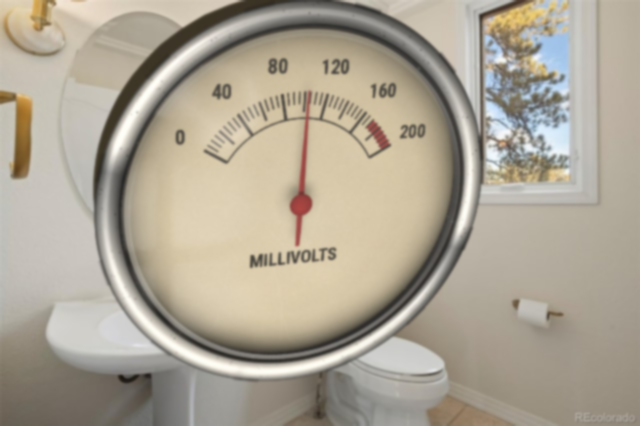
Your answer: 100 mV
